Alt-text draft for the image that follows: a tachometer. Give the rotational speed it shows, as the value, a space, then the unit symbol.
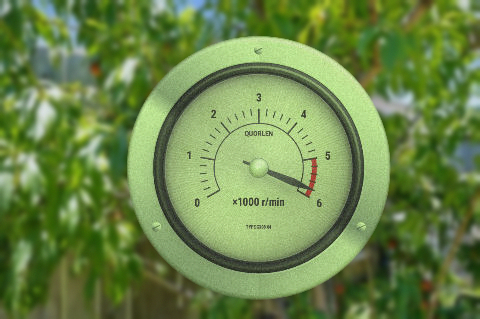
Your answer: 5800 rpm
